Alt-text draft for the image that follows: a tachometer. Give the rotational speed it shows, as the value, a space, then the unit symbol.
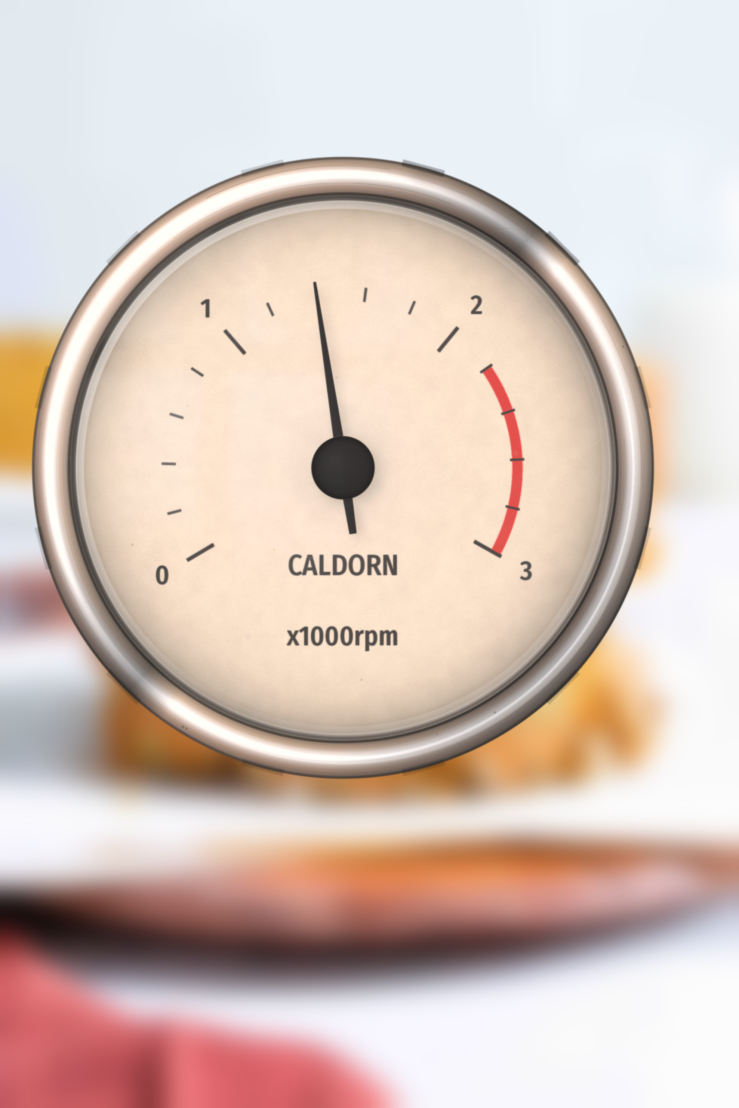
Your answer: 1400 rpm
